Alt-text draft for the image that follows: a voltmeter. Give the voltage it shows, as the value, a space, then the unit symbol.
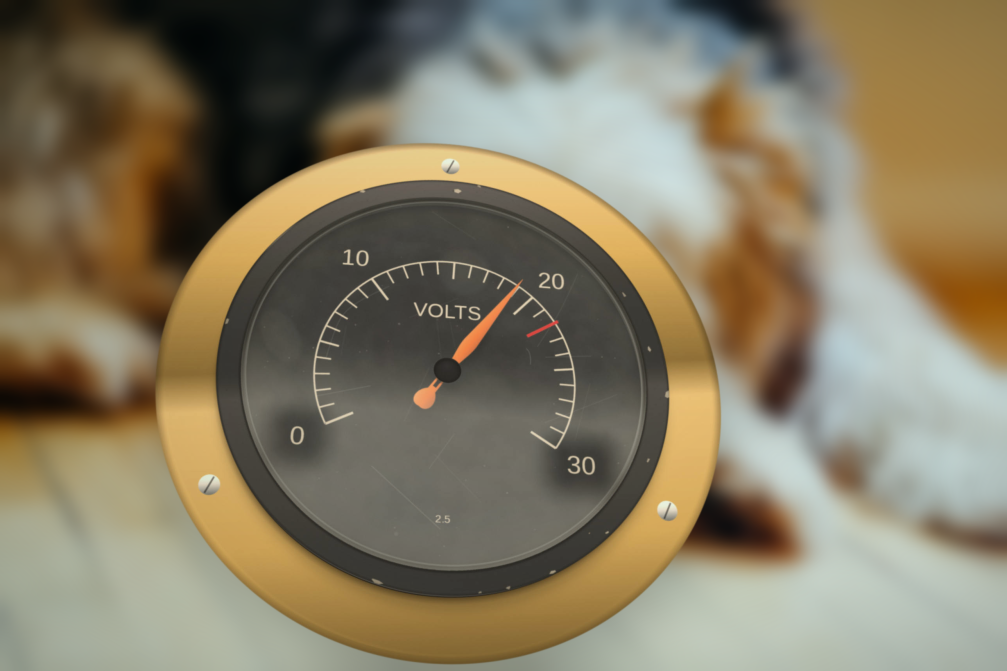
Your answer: 19 V
